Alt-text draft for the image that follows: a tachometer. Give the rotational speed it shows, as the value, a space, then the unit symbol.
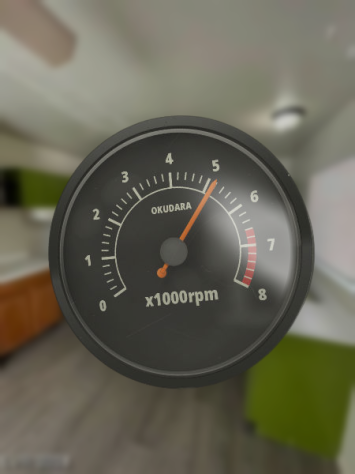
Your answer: 5200 rpm
